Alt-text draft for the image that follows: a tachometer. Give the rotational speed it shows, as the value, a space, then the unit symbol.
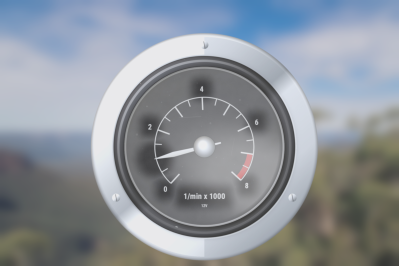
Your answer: 1000 rpm
